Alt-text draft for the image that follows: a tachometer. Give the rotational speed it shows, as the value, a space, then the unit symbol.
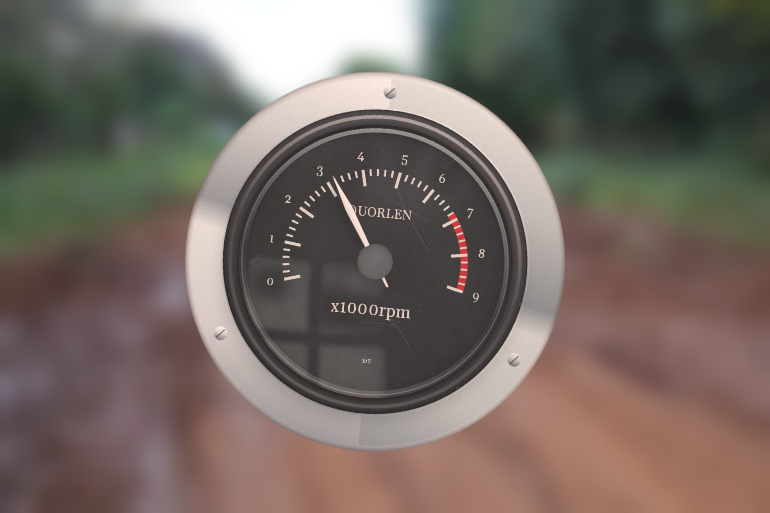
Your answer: 3200 rpm
